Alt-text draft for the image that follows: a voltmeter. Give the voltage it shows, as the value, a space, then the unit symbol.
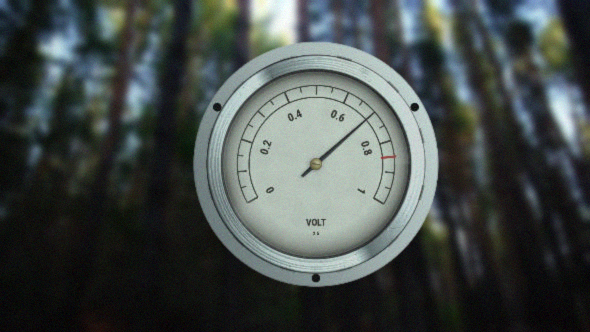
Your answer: 0.7 V
